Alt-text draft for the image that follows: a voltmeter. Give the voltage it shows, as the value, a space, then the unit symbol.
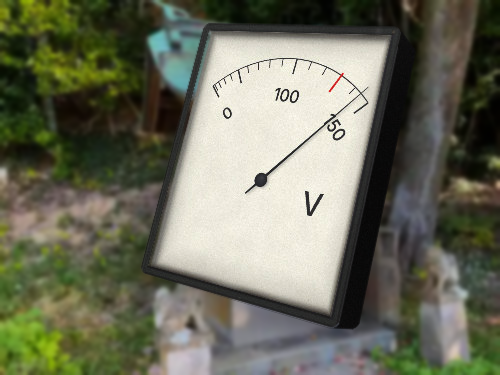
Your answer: 145 V
